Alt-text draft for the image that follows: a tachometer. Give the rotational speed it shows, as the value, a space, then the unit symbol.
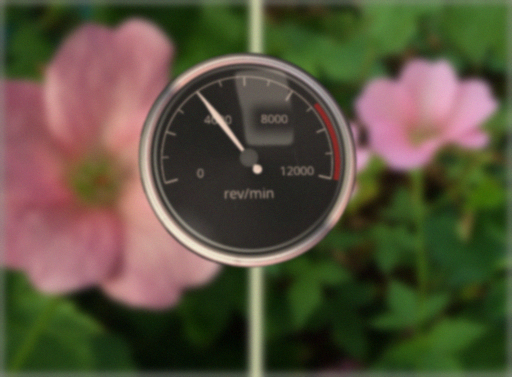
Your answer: 4000 rpm
